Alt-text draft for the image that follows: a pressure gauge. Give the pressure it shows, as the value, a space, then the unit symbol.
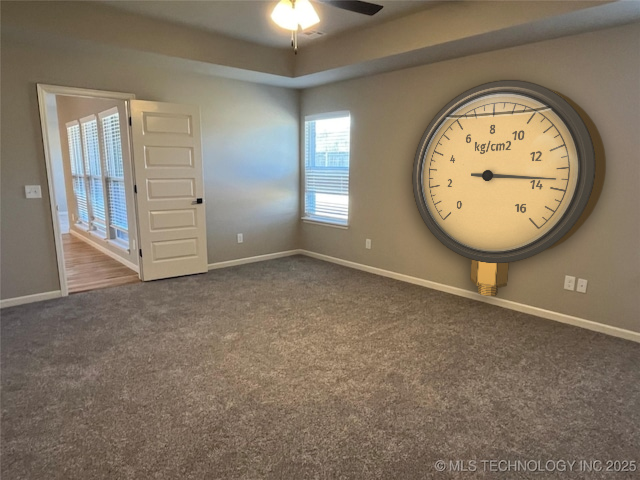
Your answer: 13.5 kg/cm²
